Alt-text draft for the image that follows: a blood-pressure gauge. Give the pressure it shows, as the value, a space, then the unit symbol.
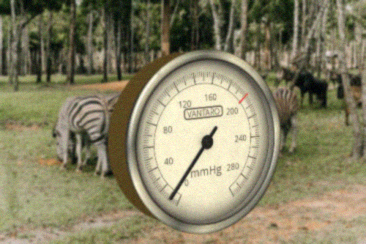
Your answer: 10 mmHg
